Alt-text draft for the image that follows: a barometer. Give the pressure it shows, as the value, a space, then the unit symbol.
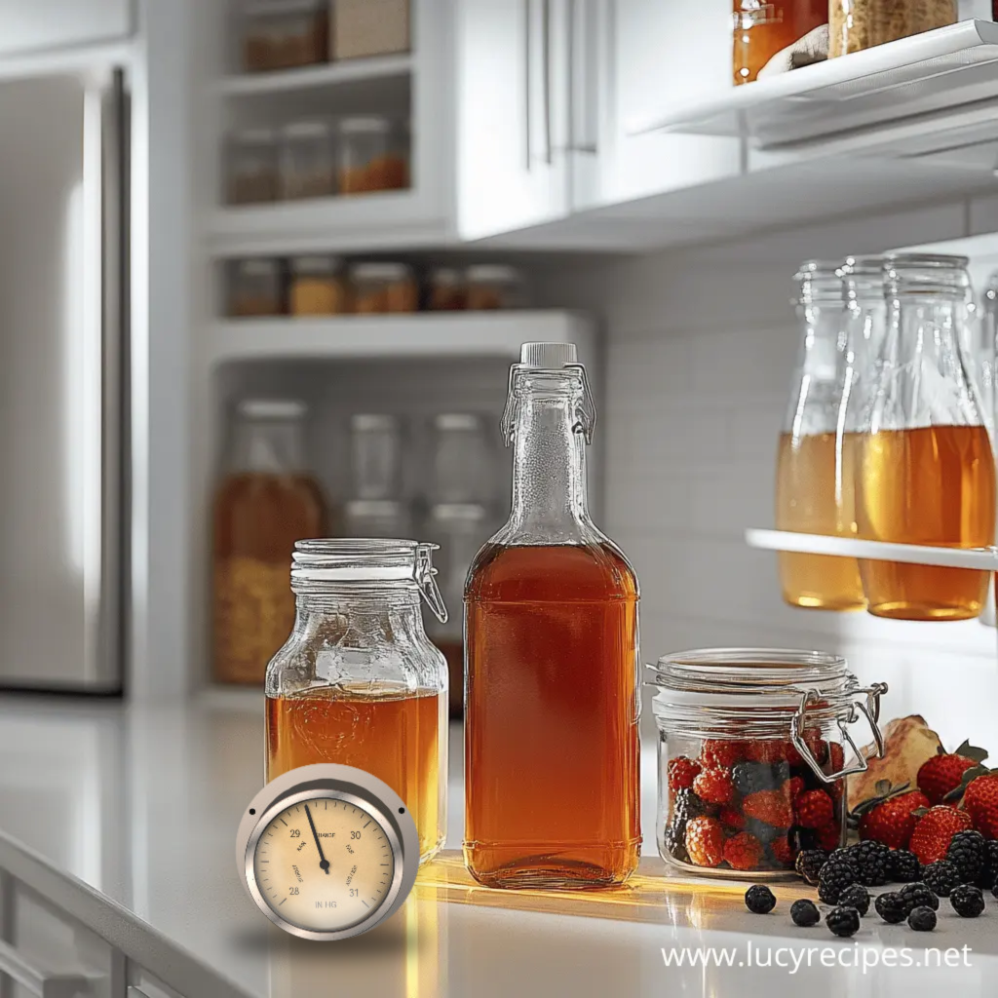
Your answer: 29.3 inHg
